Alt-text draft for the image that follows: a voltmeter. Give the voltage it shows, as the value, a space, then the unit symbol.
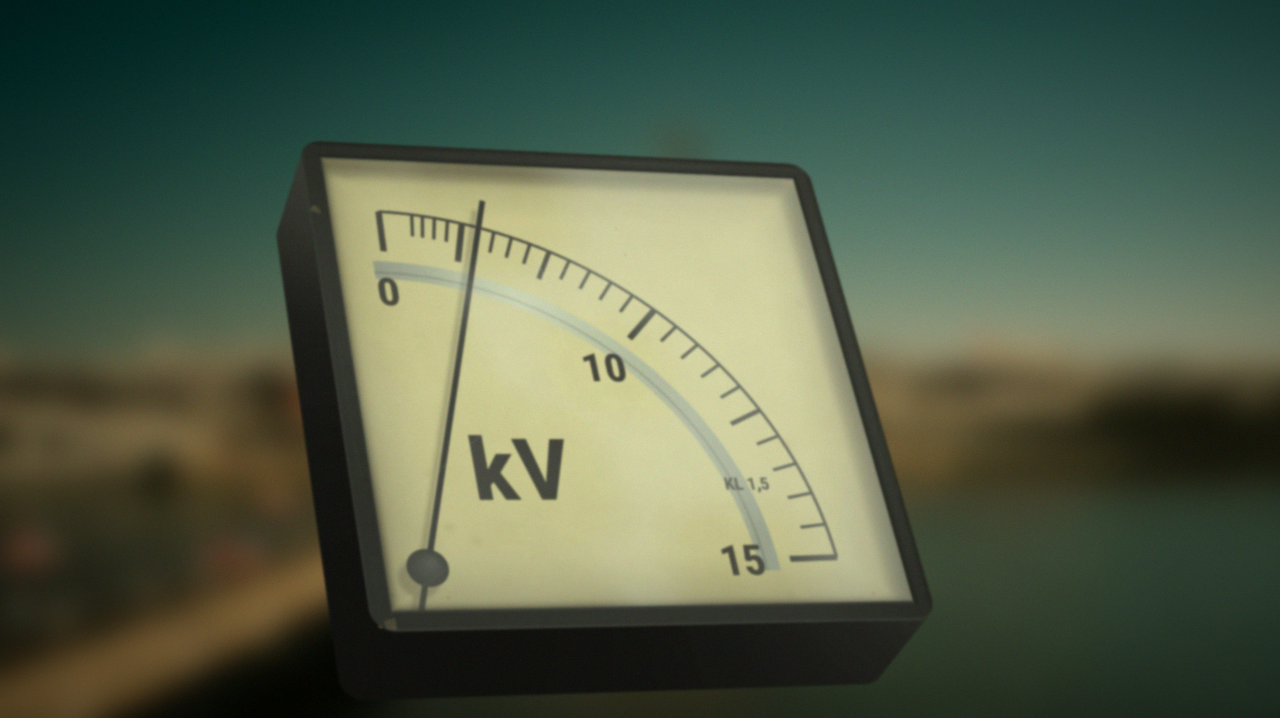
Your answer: 5.5 kV
